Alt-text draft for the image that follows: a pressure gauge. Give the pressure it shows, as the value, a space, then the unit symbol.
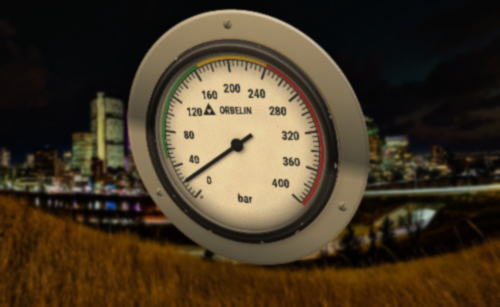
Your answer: 20 bar
